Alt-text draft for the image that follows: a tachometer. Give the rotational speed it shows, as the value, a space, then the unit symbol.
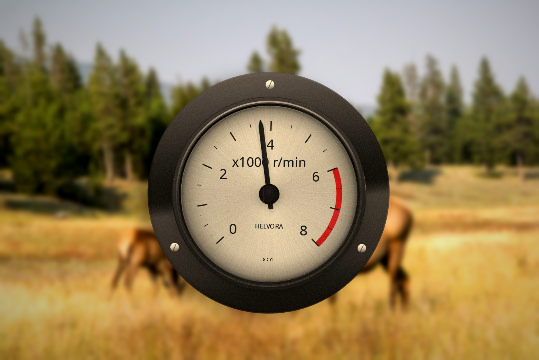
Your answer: 3750 rpm
